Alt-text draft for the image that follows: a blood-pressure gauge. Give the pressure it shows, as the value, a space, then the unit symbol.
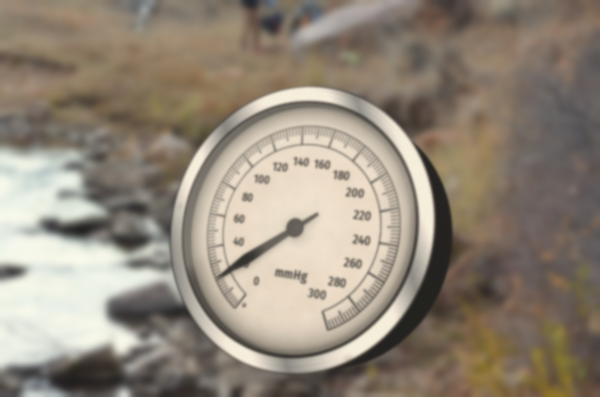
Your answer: 20 mmHg
